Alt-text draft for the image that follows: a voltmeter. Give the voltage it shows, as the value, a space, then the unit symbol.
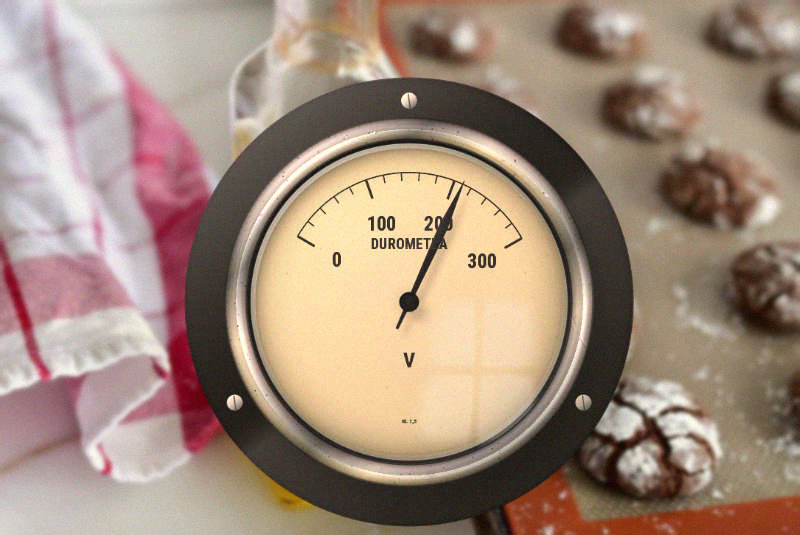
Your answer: 210 V
